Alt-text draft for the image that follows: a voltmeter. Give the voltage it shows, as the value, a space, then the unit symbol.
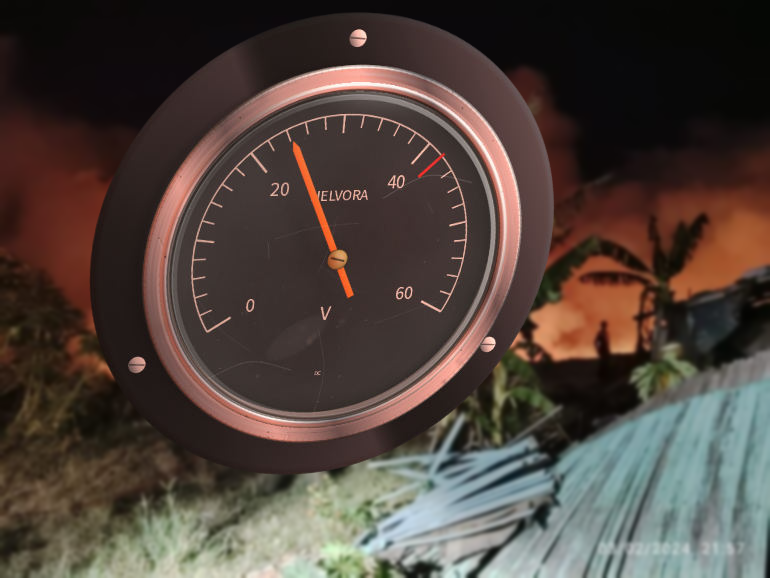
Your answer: 24 V
